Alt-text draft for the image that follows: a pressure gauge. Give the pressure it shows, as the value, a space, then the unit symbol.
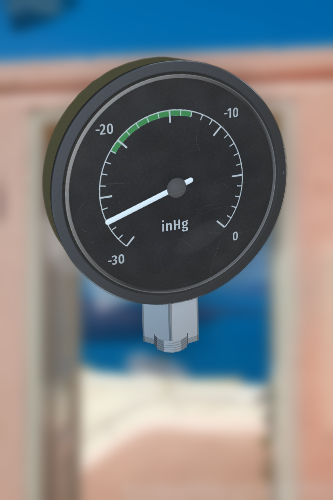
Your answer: -27 inHg
